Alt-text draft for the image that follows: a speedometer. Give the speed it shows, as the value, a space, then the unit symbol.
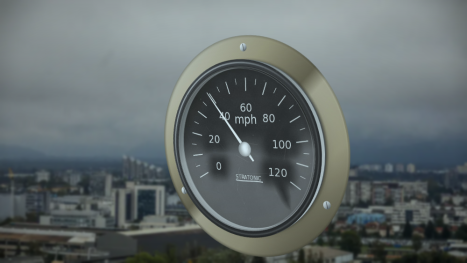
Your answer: 40 mph
